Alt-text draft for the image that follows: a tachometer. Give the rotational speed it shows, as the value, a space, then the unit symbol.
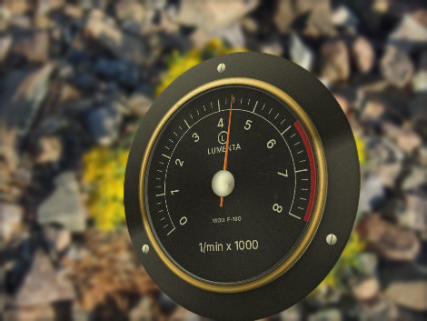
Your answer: 4400 rpm
